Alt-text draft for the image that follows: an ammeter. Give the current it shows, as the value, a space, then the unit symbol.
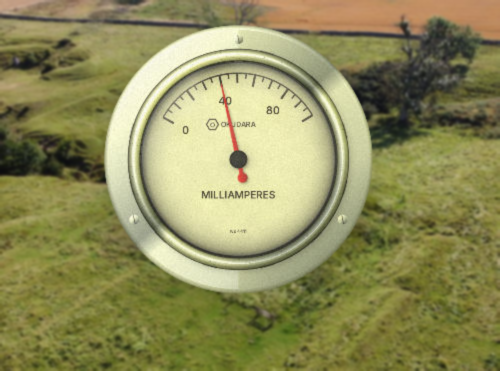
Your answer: 40 mA
